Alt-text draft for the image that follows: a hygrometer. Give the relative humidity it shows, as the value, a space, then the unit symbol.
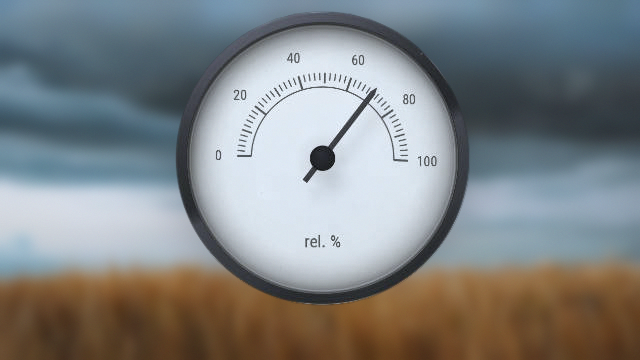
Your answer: 70 %
